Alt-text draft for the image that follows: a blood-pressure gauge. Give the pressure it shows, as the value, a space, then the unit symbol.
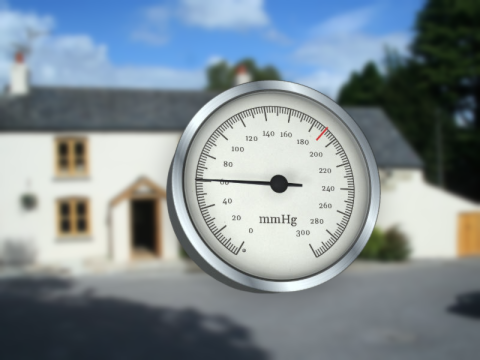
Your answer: 60 mmHg
